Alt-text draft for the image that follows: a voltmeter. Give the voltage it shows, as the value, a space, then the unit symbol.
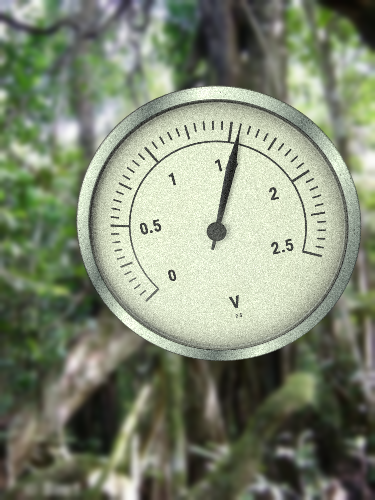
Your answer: 1.55 V
